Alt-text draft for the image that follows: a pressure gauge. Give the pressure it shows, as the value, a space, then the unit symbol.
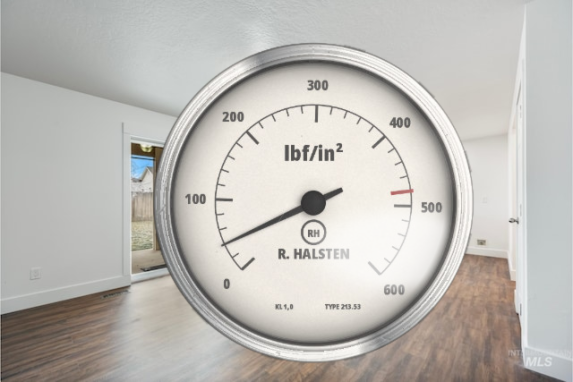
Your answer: 40 psi
